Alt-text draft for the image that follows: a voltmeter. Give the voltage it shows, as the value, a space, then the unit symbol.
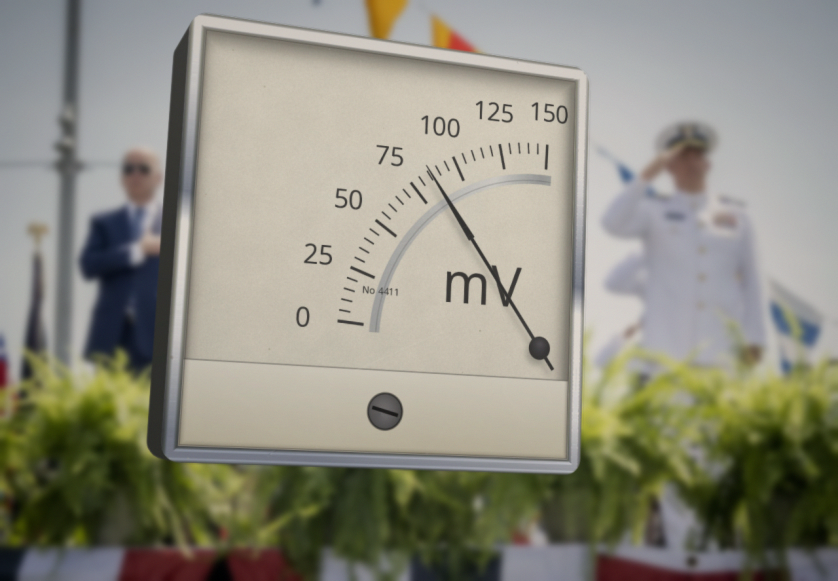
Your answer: 85 mV
